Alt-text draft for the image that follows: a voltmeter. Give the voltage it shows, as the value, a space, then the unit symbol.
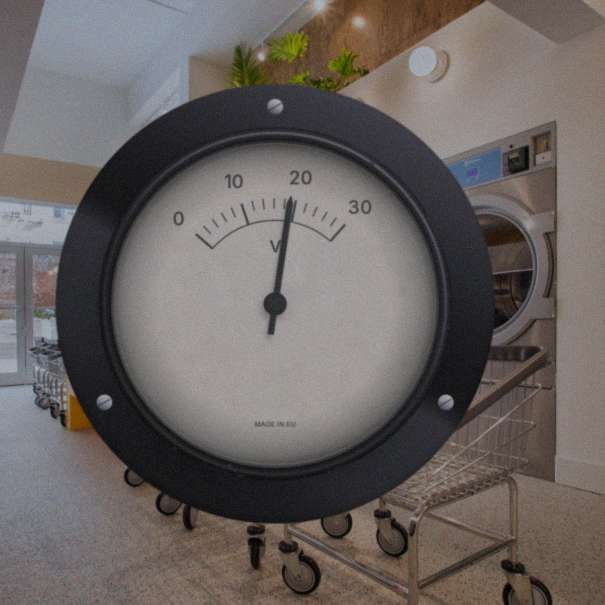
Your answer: 19 V
